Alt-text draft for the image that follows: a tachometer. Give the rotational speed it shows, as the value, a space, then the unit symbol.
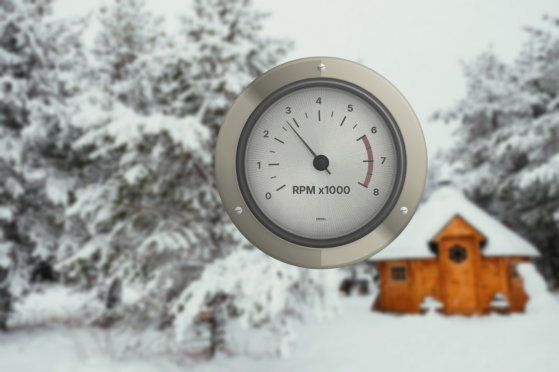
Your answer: 2750 rpm
